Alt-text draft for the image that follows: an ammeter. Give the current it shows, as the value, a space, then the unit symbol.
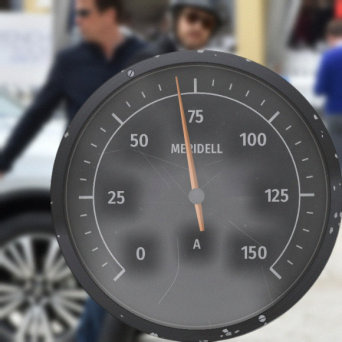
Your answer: 70 A
